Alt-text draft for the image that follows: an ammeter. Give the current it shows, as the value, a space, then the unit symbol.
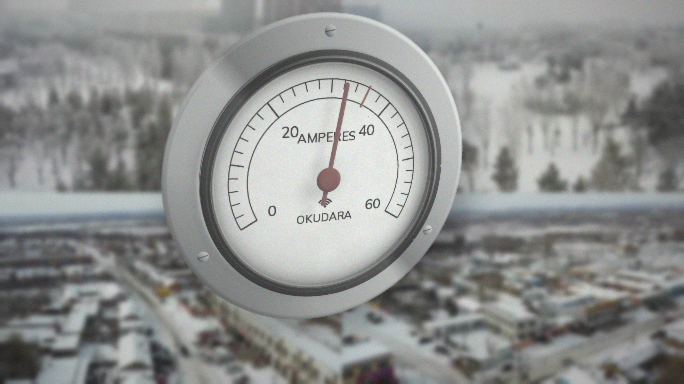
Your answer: 32 A
